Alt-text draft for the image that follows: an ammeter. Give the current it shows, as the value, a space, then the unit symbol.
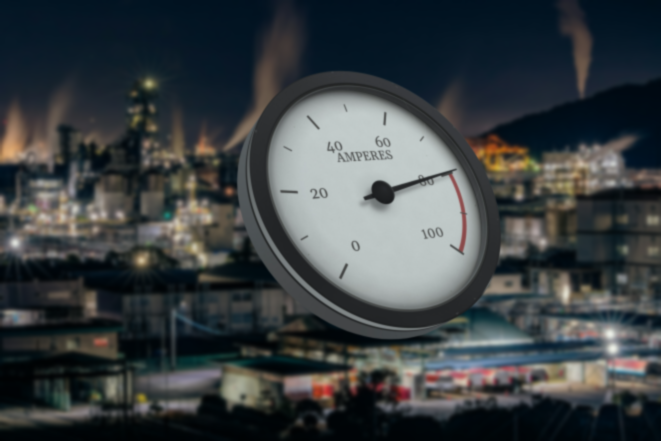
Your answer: 80 A
